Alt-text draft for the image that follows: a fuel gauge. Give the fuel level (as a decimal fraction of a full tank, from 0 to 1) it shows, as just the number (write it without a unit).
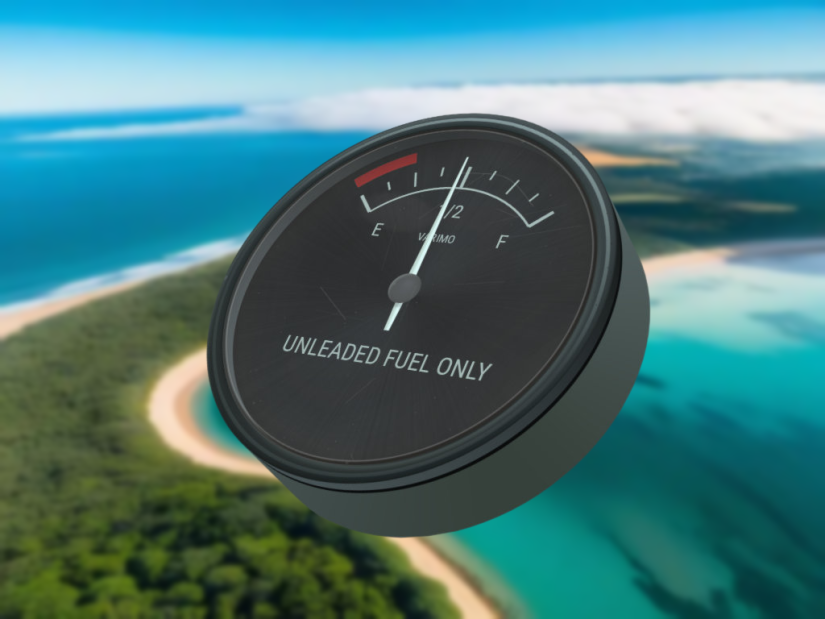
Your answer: 0.5
